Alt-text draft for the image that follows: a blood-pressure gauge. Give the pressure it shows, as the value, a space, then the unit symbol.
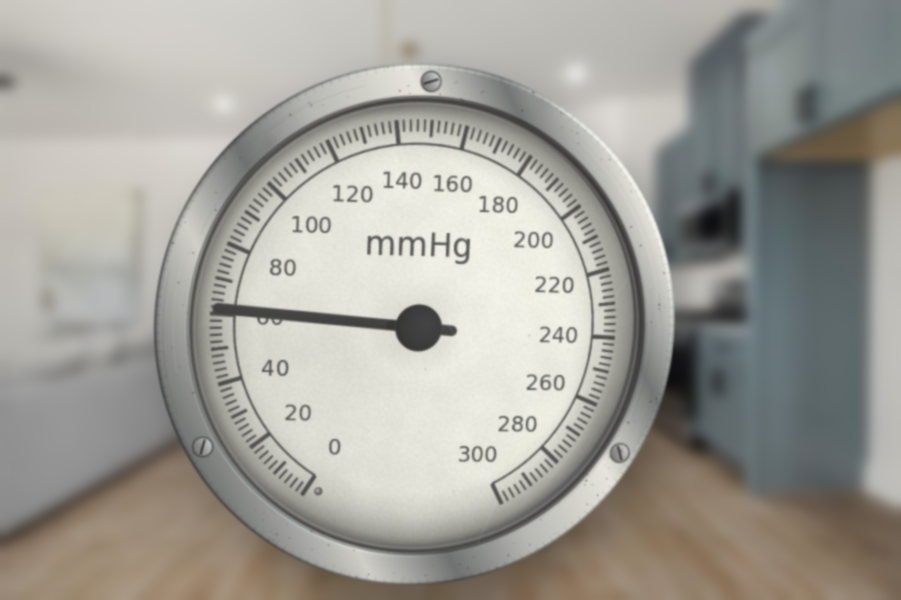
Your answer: 62 mmHg
